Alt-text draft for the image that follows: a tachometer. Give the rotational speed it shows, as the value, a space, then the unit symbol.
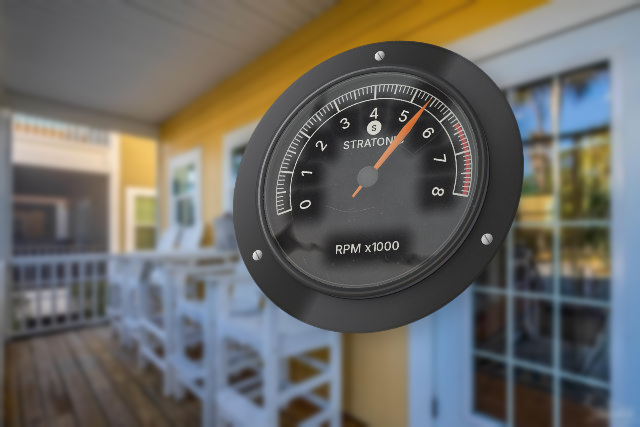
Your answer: 5500 rpm
